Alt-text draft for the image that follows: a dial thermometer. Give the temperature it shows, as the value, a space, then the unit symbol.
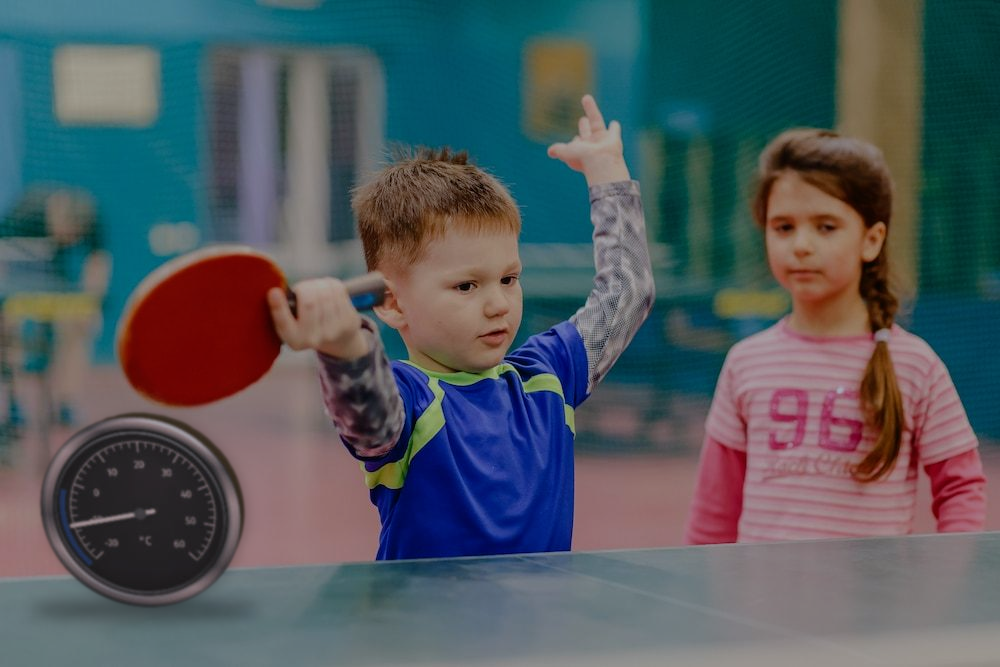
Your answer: -10 °C
